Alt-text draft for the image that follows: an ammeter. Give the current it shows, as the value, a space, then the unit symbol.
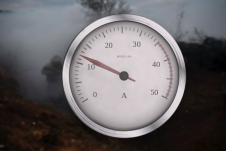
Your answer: 12 A
